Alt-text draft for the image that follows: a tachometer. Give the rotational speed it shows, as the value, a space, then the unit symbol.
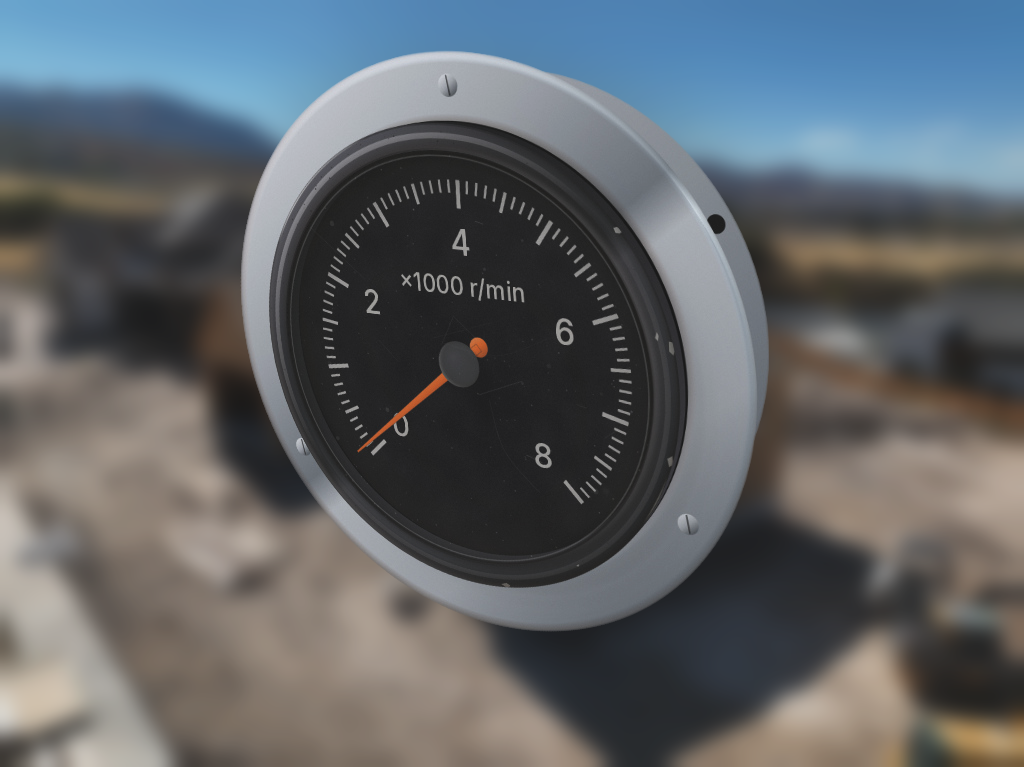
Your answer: 100 rpm
